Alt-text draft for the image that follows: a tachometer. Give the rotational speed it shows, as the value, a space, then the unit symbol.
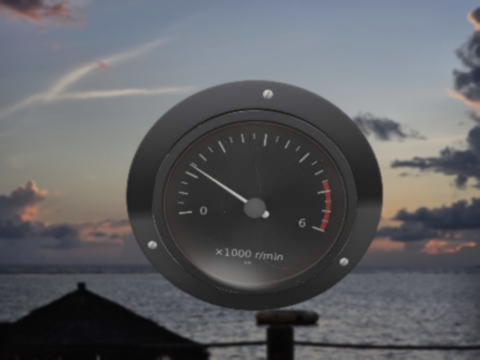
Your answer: 1250 rpm
